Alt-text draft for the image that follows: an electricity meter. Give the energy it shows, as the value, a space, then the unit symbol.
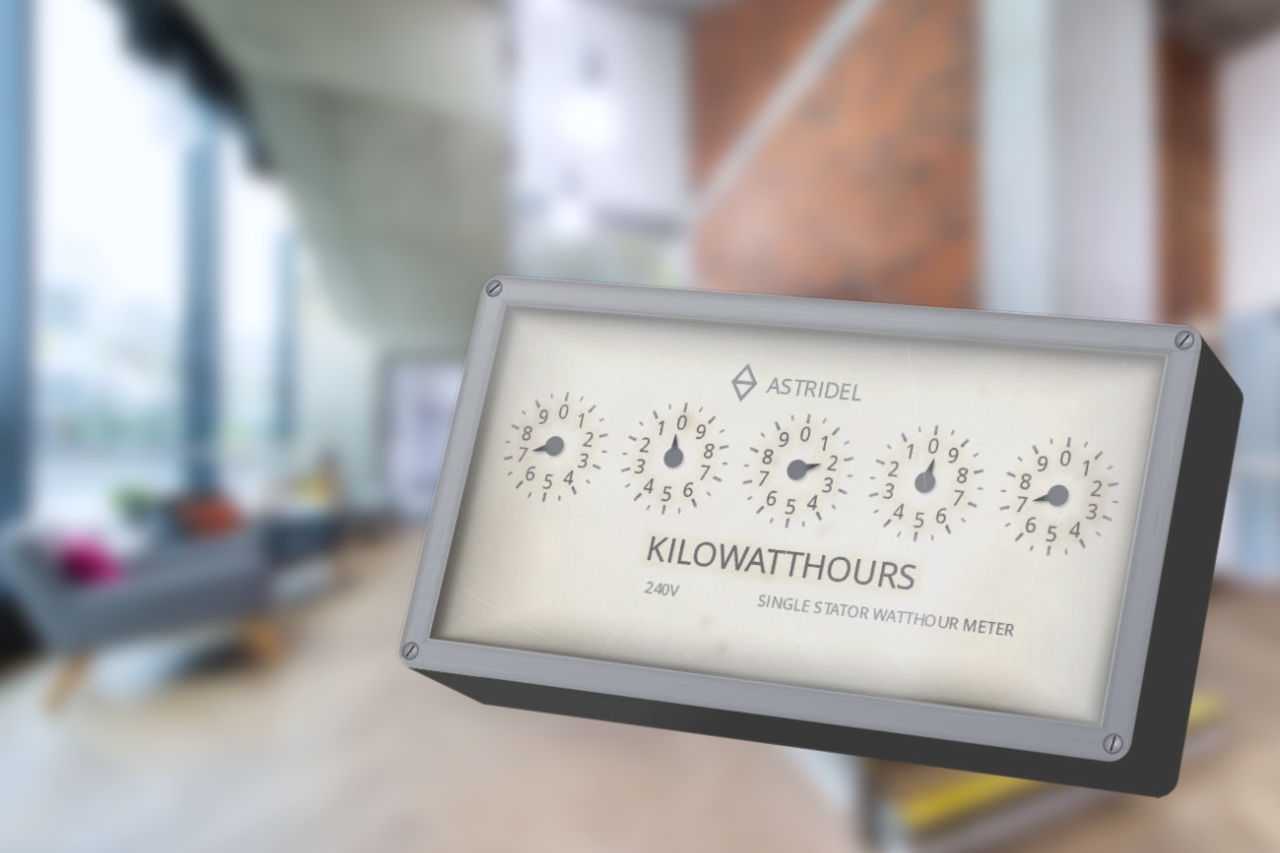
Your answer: 70197 kWh
